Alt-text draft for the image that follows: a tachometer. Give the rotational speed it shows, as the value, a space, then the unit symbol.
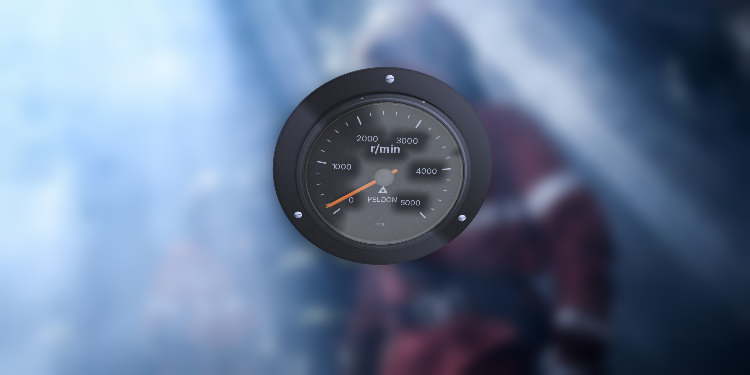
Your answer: 200 rpm
